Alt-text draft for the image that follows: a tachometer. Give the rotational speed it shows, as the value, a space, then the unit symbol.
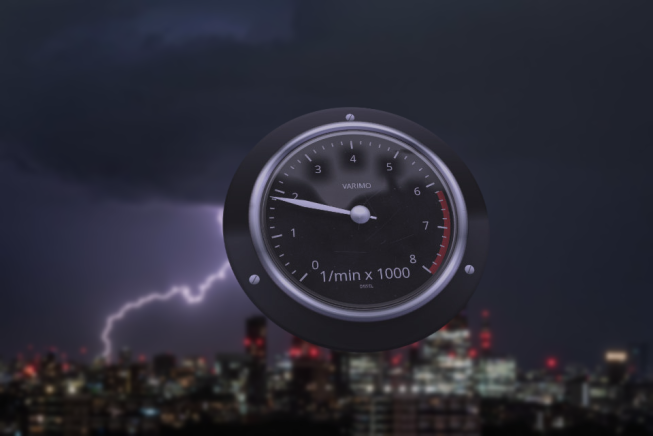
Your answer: 1800 rpm
